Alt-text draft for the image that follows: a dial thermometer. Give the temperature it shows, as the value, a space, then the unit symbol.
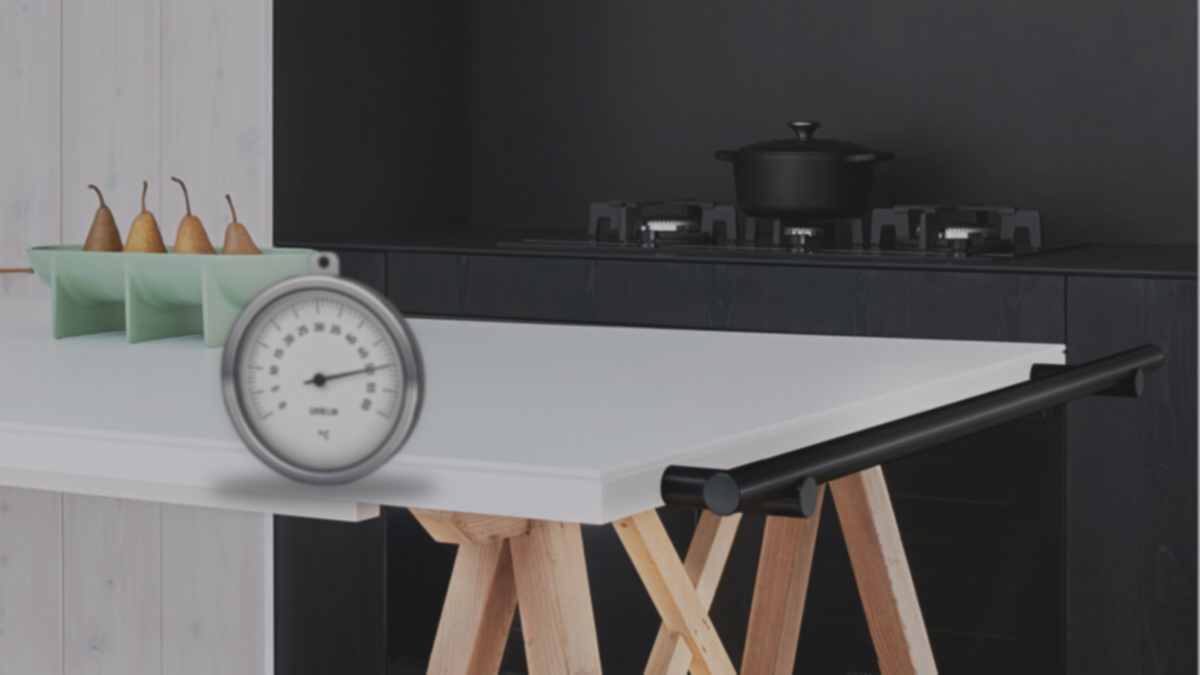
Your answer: 50 °C
